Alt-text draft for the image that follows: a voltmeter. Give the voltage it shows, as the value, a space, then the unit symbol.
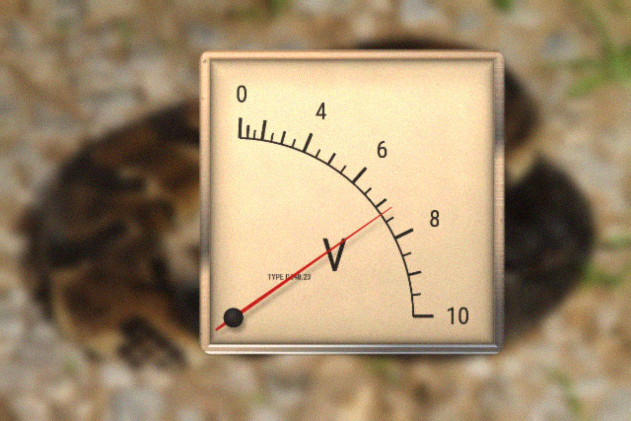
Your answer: 7.25 V
